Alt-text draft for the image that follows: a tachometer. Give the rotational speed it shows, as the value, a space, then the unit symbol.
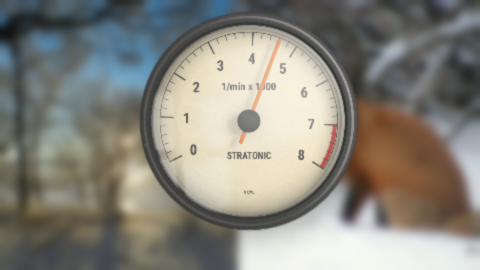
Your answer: 4600 rpm
